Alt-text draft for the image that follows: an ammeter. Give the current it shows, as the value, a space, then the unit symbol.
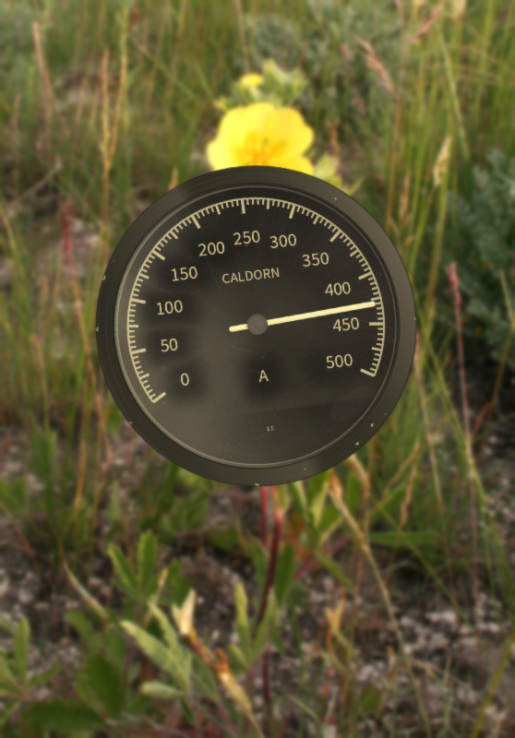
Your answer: 430 A
